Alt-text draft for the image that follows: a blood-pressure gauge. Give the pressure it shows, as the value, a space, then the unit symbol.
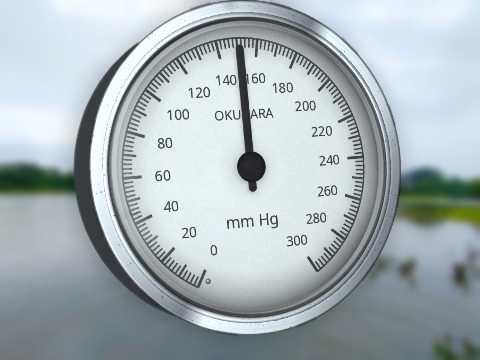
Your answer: 150 mmHg
